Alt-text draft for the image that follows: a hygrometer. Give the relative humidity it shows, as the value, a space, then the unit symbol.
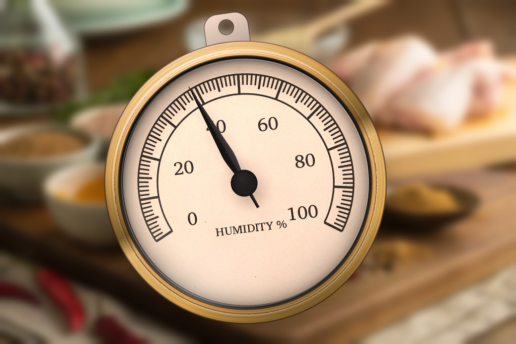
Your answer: 39 %
